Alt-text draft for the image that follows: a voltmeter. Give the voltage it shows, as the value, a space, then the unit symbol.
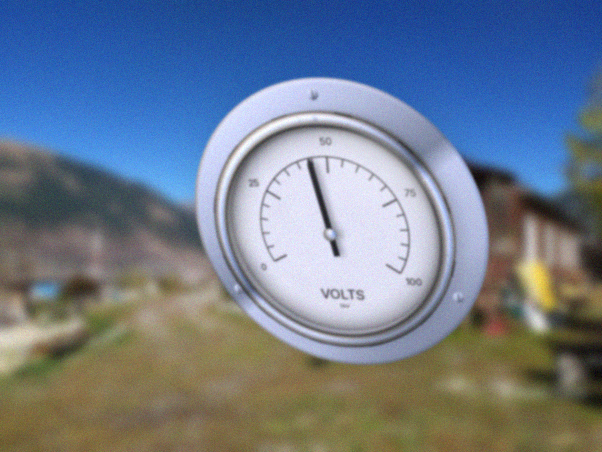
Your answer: 45 V
